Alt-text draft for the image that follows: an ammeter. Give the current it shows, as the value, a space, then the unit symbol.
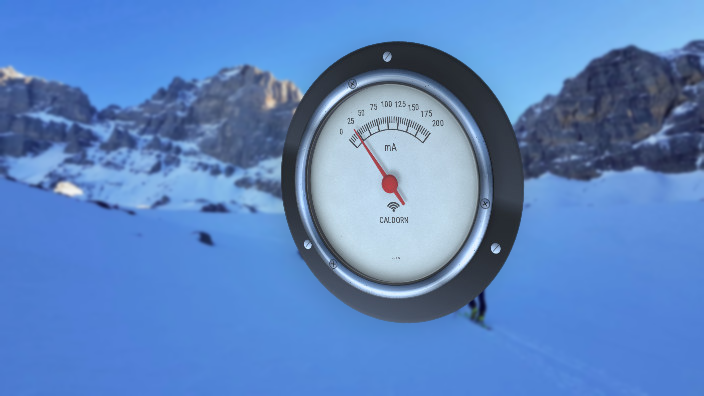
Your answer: 25 mA
